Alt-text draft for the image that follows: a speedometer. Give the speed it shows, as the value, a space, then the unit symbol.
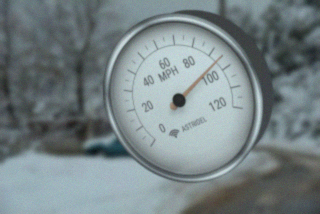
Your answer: 95 mph
